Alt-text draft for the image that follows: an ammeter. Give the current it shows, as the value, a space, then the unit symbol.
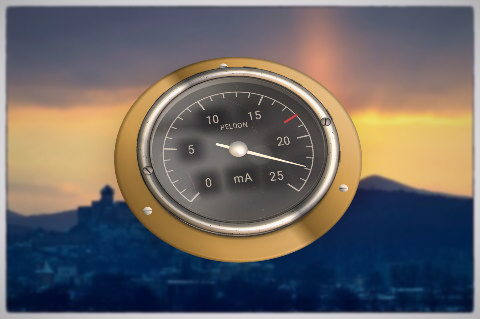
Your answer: 23 mA
